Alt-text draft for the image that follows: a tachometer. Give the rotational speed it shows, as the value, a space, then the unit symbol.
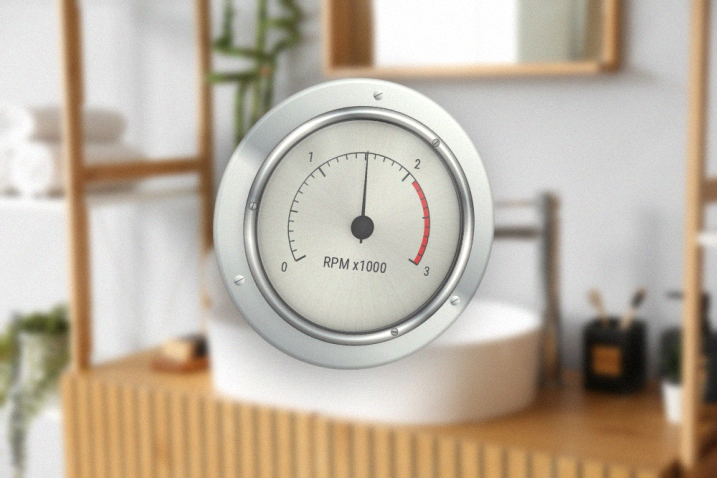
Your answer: 1500 rpm
